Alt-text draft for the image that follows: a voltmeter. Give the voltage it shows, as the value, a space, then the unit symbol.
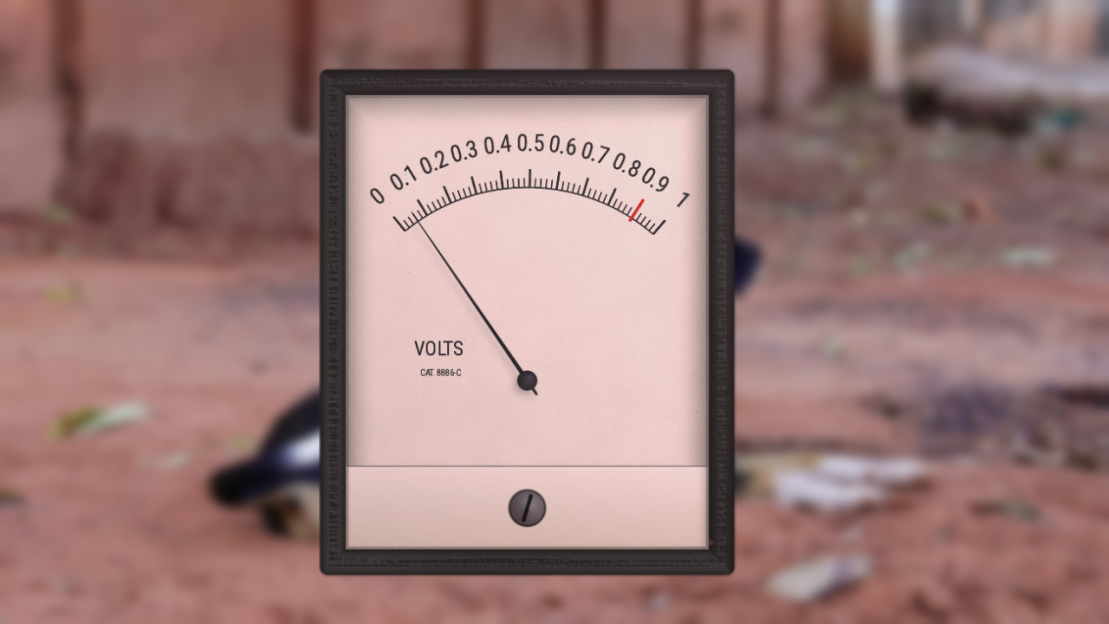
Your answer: 0.06 V
